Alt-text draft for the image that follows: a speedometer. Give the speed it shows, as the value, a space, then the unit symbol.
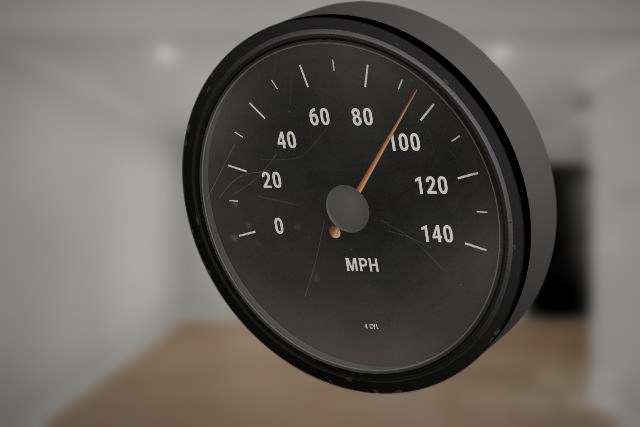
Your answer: 95 mph
